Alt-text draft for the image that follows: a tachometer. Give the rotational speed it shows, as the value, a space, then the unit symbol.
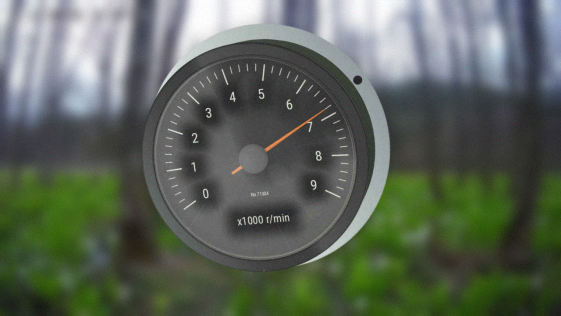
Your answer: 6800 rpm
